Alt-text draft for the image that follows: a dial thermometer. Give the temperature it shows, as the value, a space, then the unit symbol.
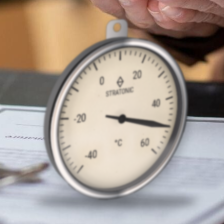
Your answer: 50 °C
